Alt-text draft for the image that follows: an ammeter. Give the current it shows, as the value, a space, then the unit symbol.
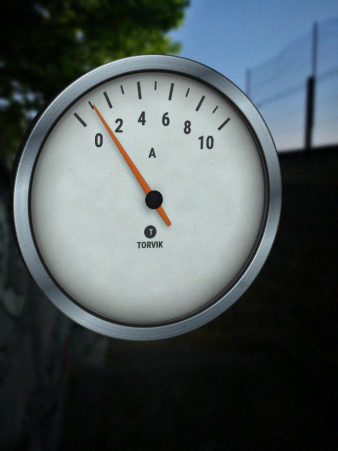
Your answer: 1 A
